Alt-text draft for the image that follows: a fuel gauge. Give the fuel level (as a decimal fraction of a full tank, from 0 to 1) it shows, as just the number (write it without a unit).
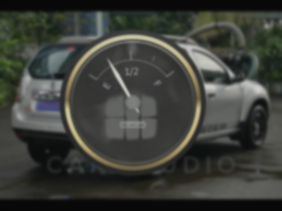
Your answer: 0.25
